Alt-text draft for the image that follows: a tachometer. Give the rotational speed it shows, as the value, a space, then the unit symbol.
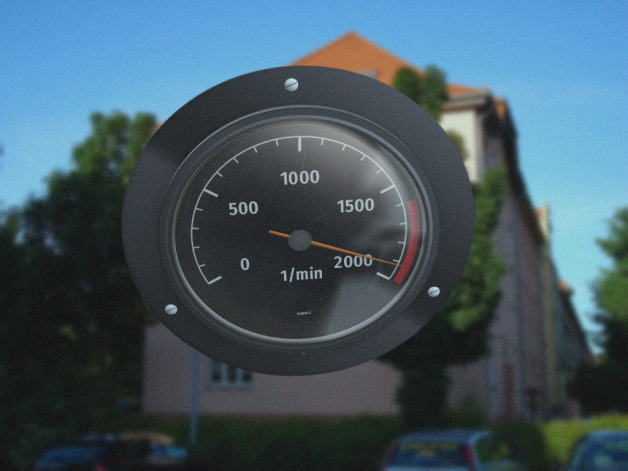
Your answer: 1900 rpm
